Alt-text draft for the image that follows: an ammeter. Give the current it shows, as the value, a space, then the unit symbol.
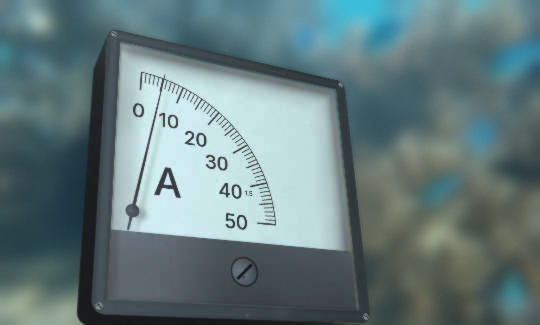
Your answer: 5 A
